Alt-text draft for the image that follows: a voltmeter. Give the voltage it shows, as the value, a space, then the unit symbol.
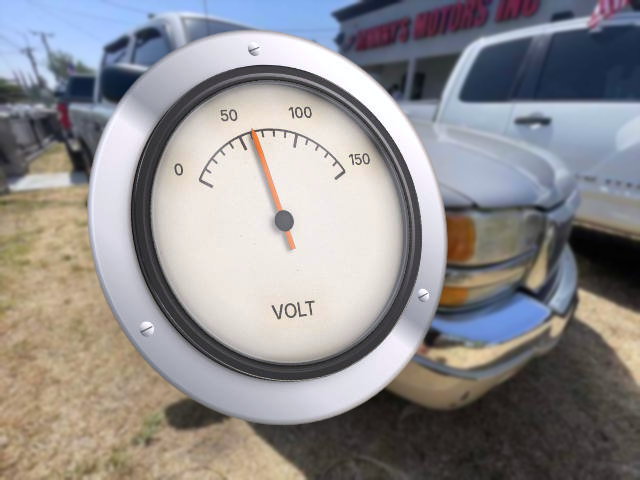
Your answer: 60 V
